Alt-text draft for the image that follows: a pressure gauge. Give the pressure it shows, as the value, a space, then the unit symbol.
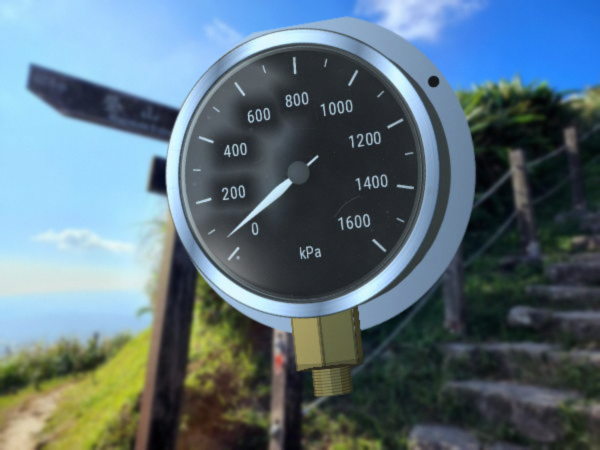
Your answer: 50 kPa
